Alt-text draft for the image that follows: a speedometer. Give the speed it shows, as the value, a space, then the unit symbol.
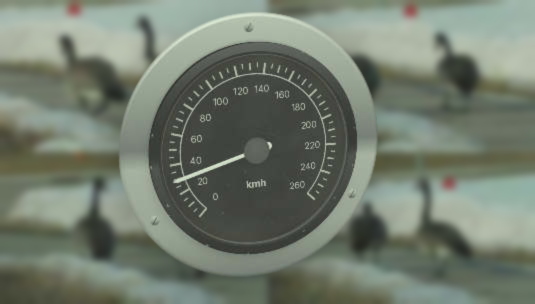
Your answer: 30 km/h
